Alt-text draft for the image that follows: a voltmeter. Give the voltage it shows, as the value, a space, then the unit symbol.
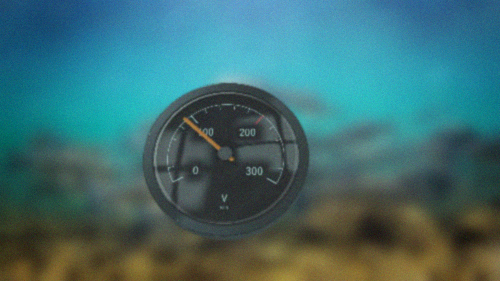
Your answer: 90 V
